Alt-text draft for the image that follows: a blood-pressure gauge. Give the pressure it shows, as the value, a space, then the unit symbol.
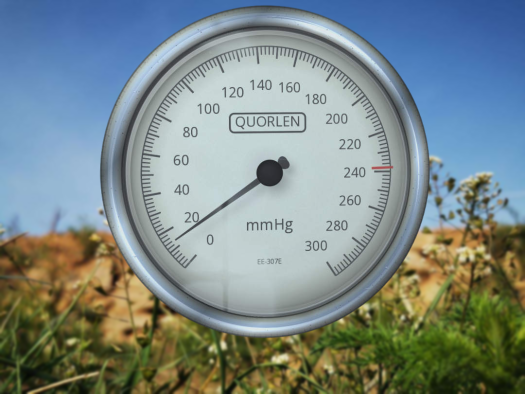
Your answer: 14 mmHg
